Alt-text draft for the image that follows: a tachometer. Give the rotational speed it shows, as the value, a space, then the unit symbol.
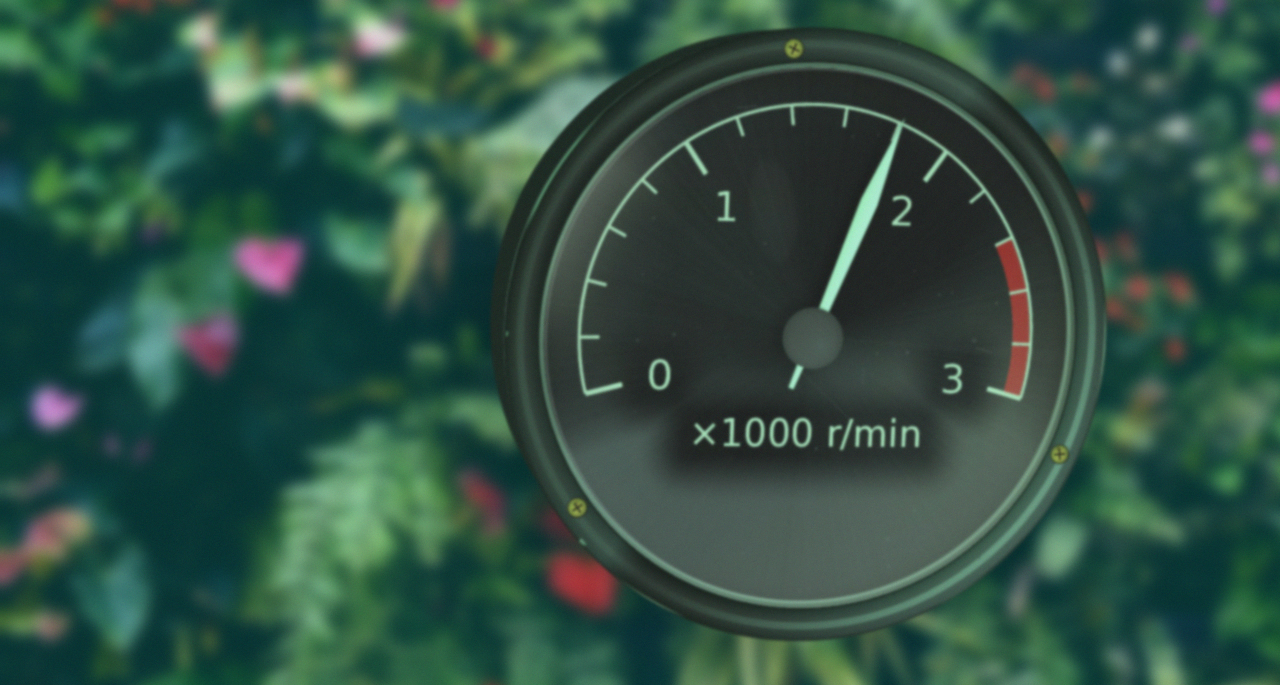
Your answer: 1800 rpm
